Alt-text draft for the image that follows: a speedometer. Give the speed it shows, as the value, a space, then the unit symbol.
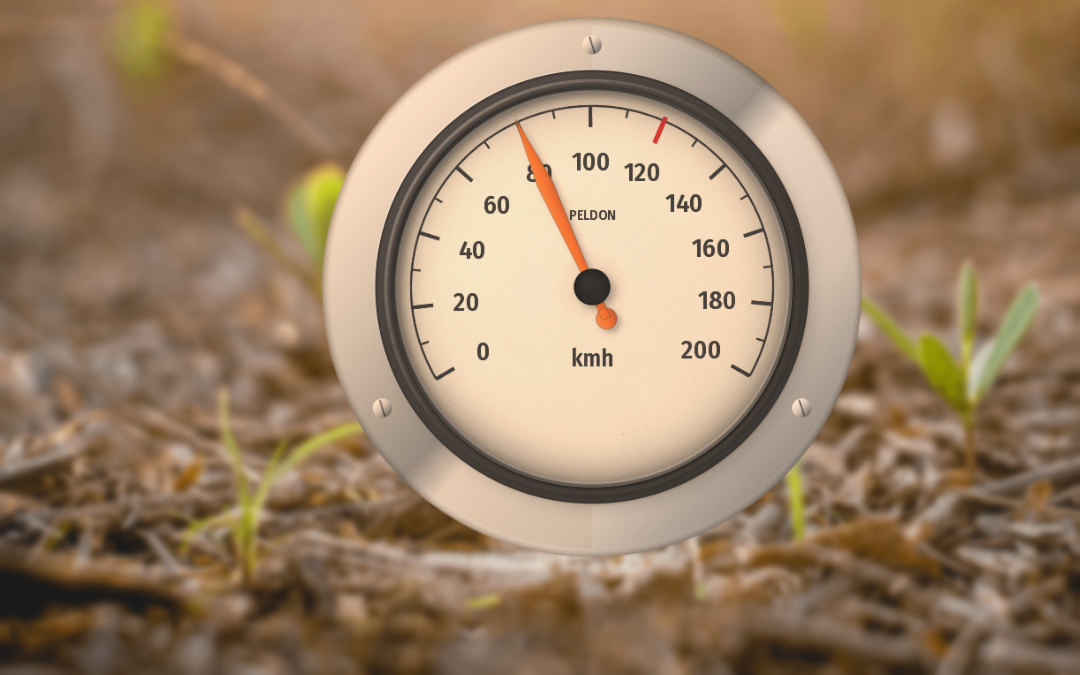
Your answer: 80 km/h
